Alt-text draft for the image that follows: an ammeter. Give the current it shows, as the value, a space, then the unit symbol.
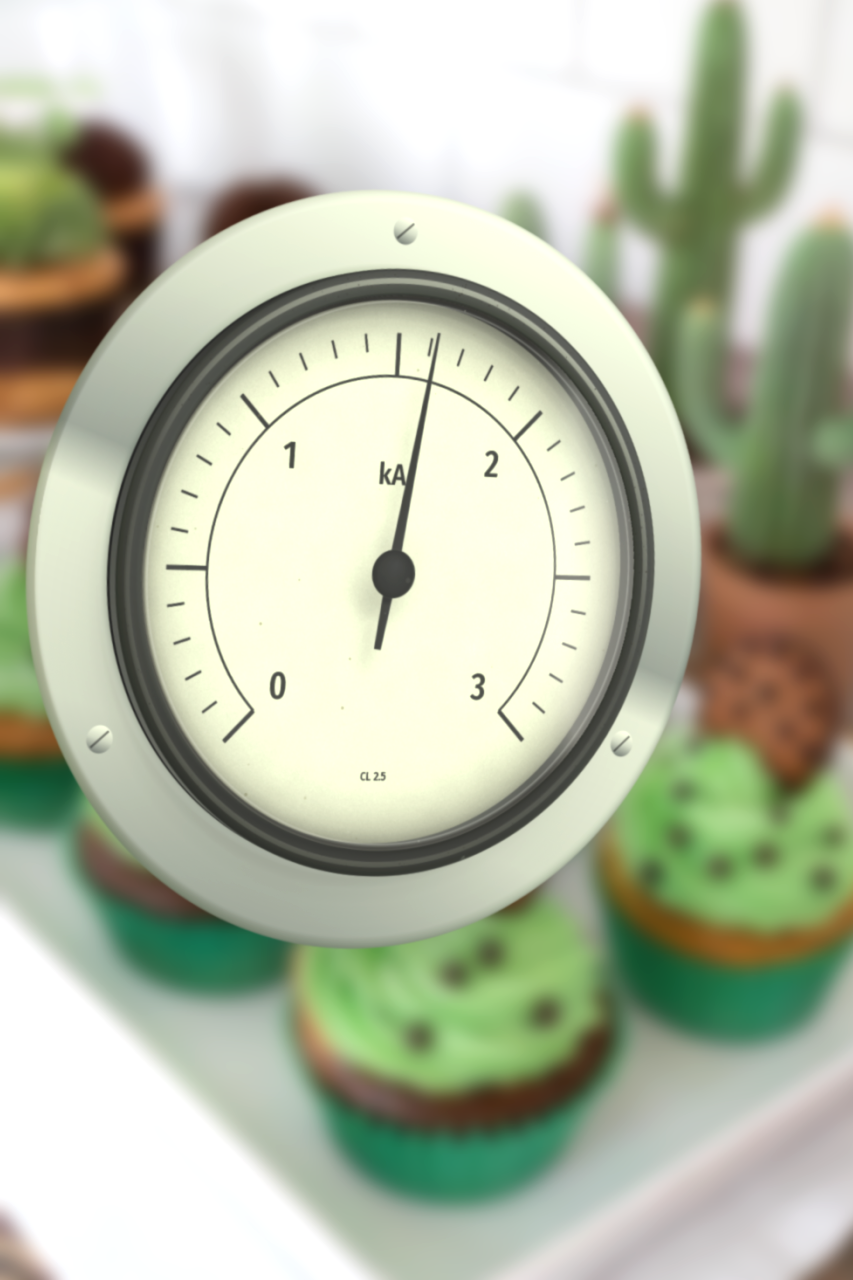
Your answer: 1.6 kA
